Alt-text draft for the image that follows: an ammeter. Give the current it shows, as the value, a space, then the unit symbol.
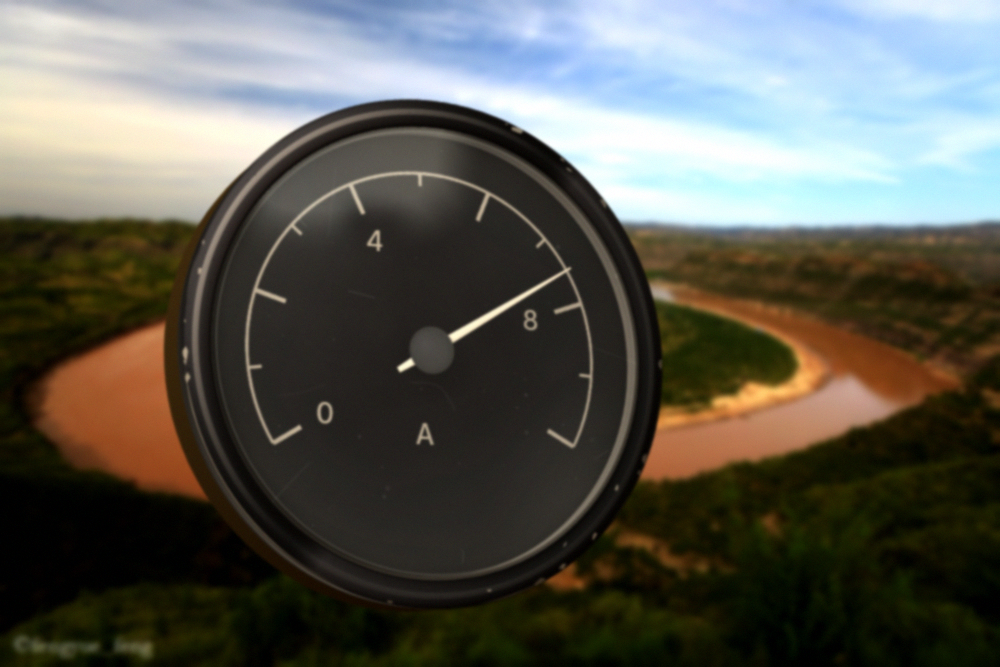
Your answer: 7.5 A
